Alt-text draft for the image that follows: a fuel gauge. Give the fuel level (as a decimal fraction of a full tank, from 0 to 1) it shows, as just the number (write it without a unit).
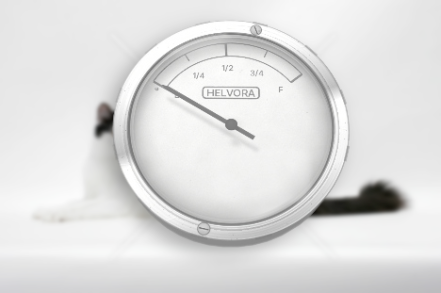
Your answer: 0
